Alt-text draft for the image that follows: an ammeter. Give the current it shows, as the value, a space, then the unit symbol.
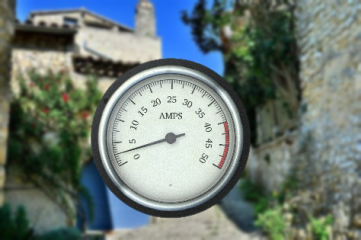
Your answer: 2.5 A
